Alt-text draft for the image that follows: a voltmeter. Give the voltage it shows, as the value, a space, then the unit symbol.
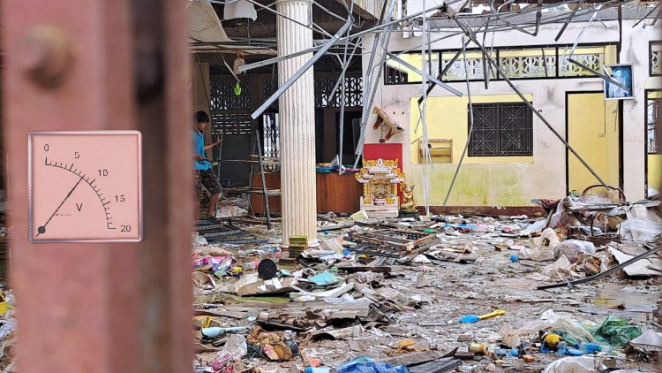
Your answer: 8 V
